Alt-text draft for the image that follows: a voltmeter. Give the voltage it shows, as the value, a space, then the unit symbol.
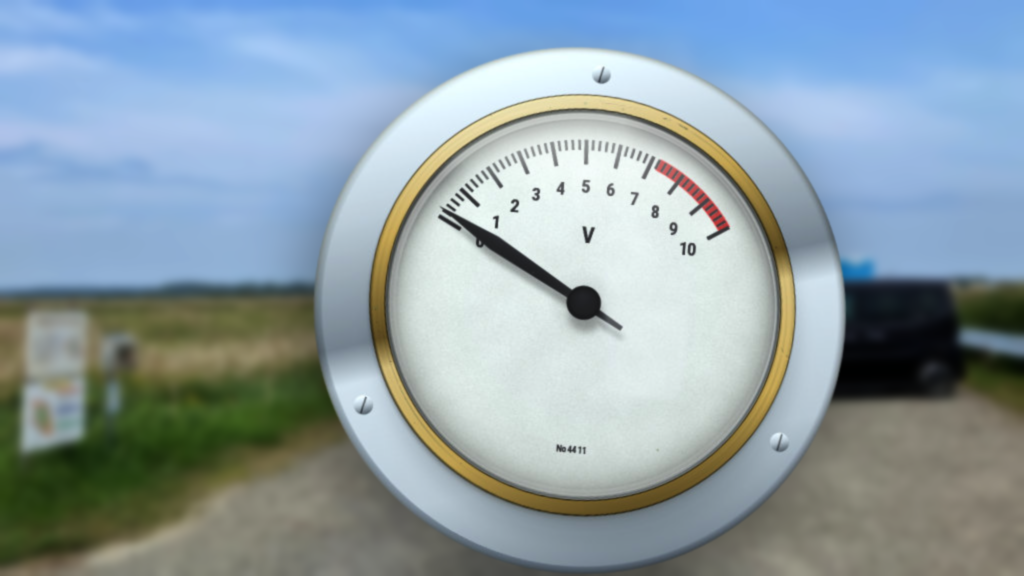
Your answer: 0.2 V
